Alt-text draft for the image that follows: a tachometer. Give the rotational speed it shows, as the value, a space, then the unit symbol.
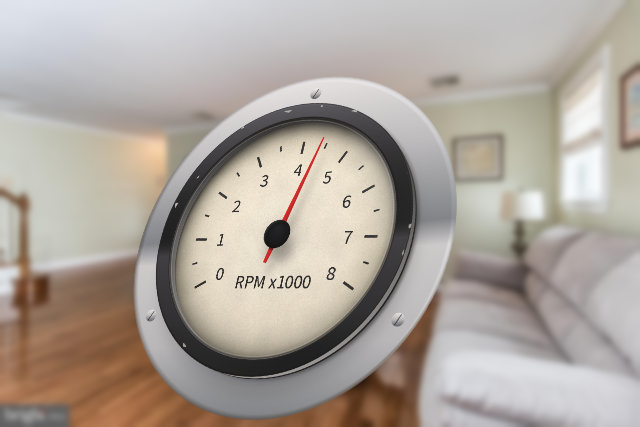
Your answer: 4500 rpm
